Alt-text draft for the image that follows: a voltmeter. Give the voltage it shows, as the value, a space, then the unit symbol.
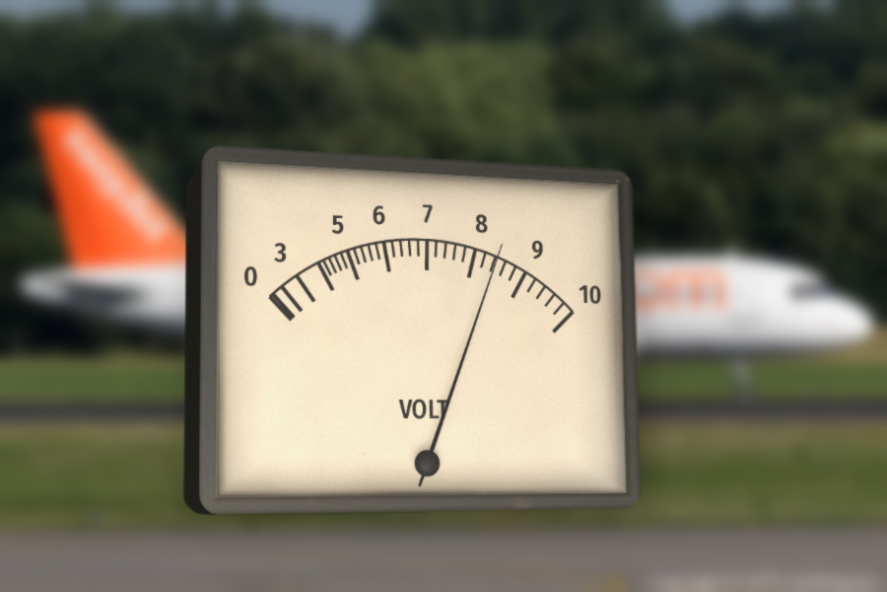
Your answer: 8.4 V
